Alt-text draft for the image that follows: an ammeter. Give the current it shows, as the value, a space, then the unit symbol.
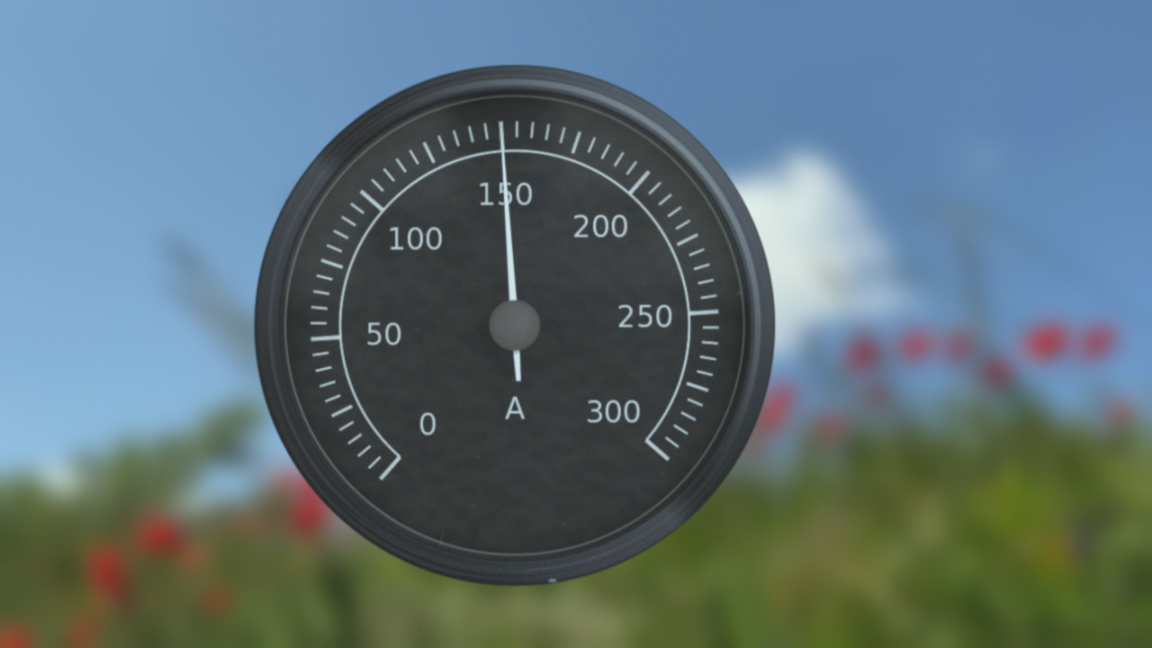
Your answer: 150 A
